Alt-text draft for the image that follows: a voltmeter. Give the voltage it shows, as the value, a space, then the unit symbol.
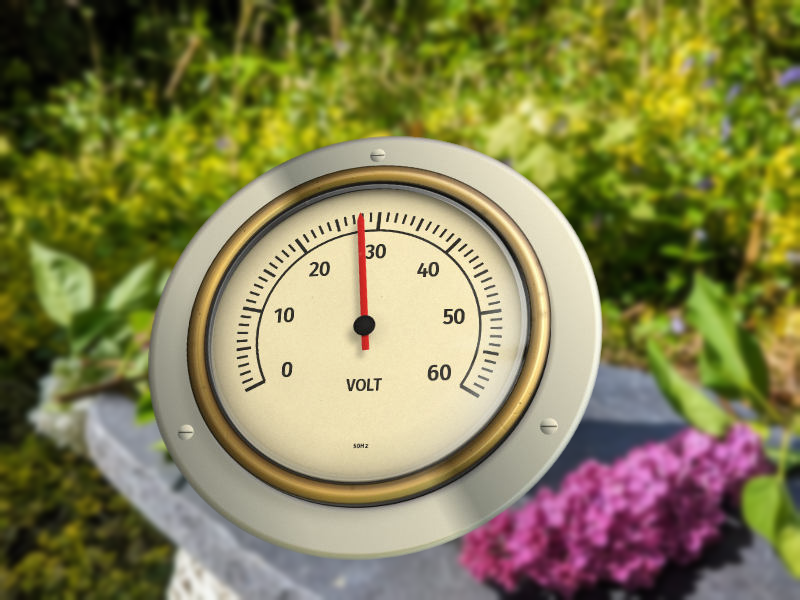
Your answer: 28 V
